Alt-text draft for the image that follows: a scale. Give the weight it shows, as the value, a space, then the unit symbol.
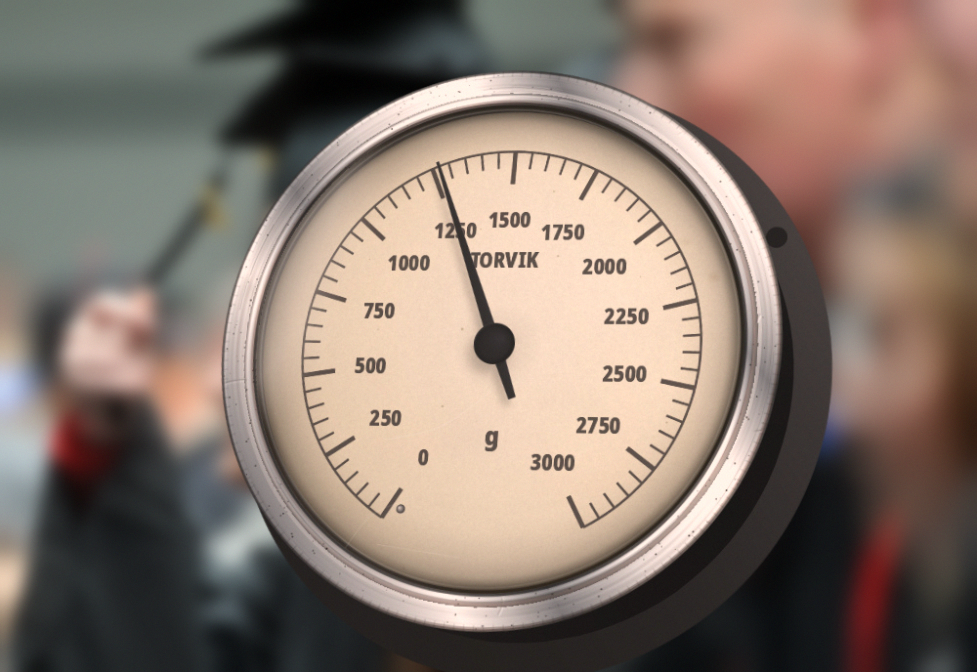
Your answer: 1275 g
